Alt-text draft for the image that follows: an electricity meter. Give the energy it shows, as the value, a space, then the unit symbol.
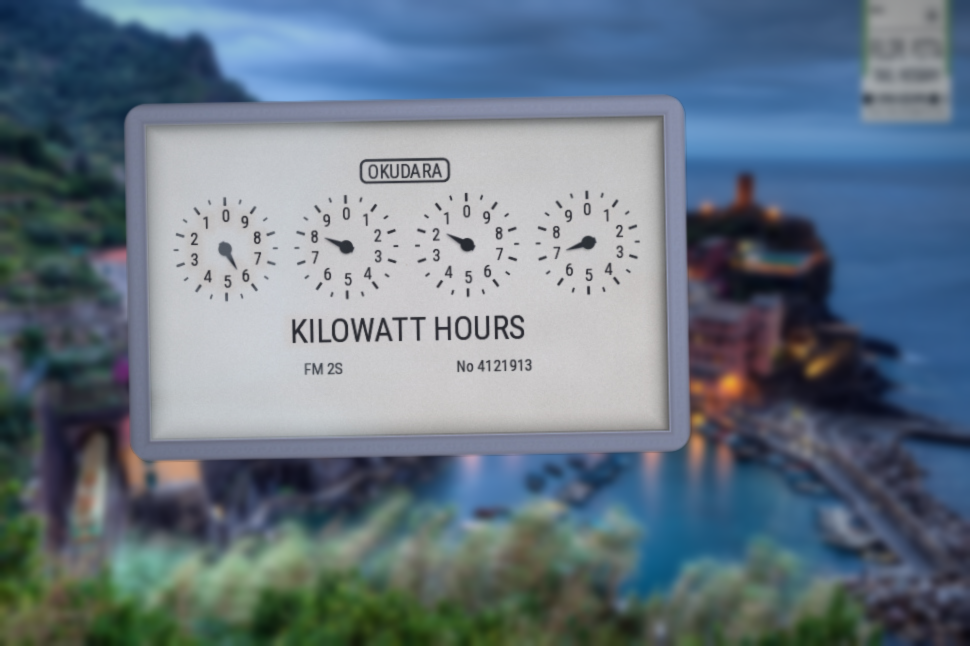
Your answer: 5817 kWh
